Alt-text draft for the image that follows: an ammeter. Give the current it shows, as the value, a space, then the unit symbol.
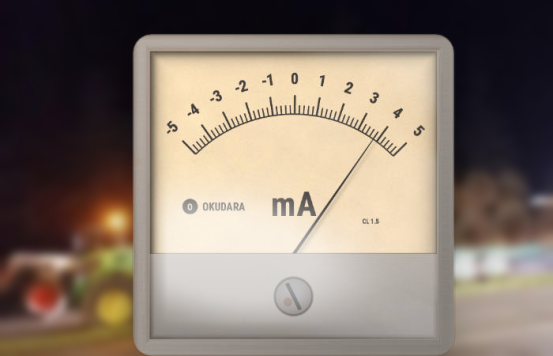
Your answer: 3.8 mA
